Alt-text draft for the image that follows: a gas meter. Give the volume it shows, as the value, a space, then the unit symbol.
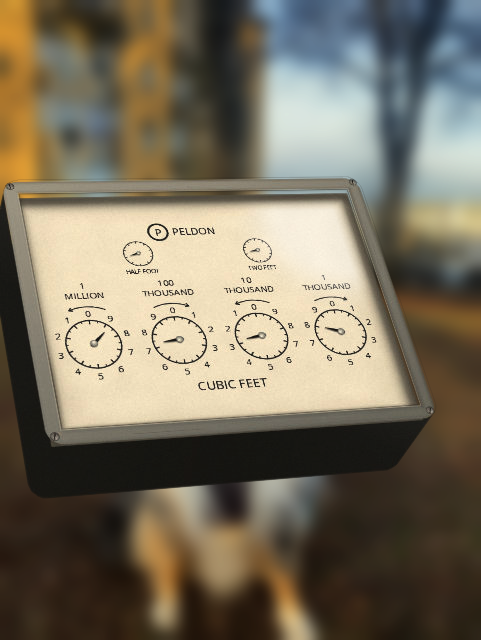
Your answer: 872800 ft³
